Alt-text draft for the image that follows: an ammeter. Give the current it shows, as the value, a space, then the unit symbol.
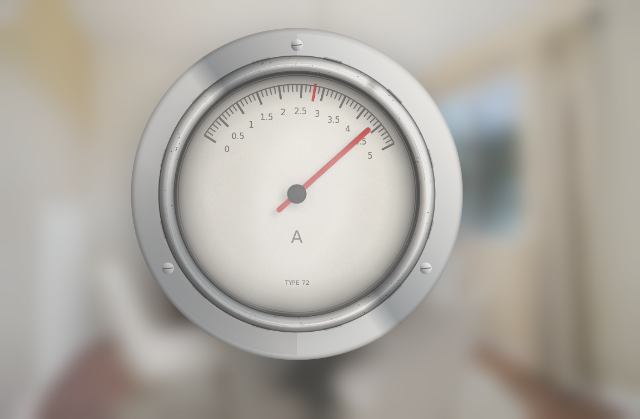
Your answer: 4.4 A
